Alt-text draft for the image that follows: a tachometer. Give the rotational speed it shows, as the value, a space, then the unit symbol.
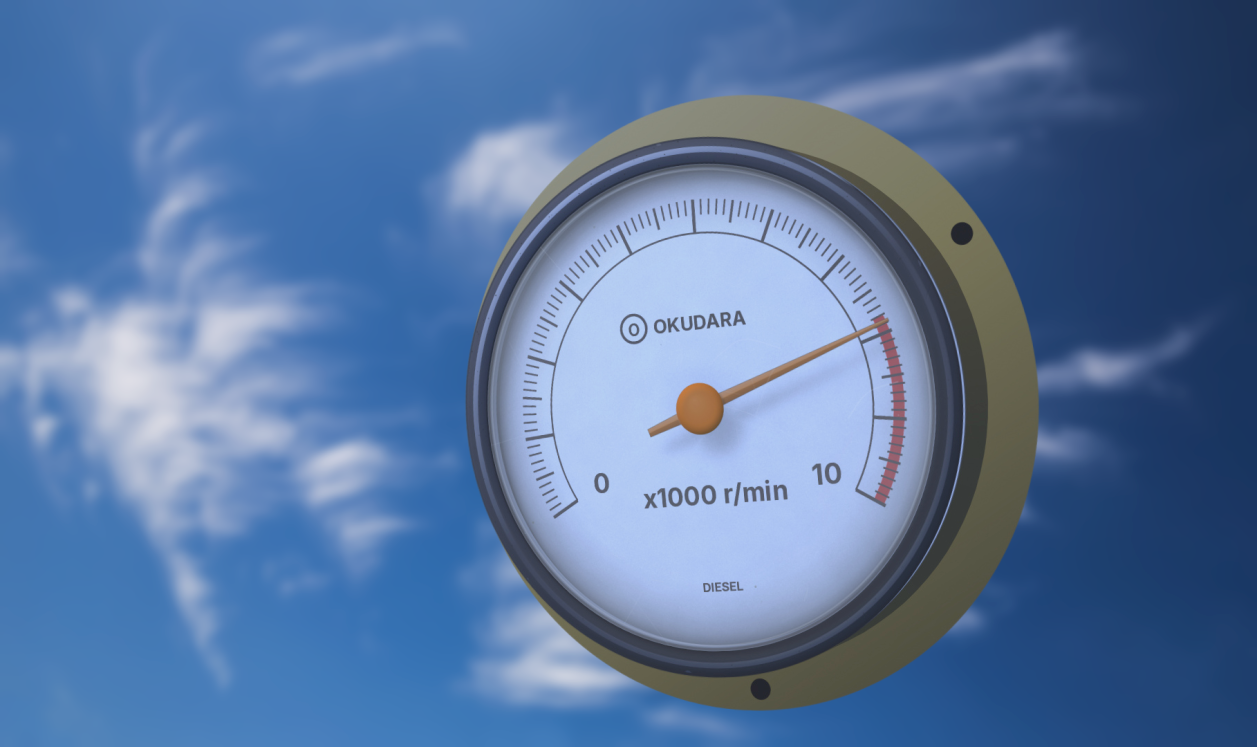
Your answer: 7900 rpm
